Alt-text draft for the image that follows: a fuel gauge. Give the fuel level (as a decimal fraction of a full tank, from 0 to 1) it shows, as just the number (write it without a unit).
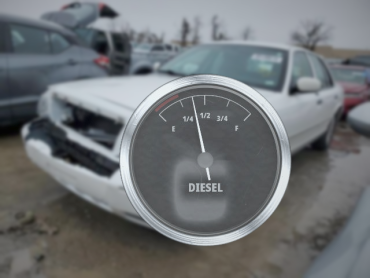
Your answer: 0.375
